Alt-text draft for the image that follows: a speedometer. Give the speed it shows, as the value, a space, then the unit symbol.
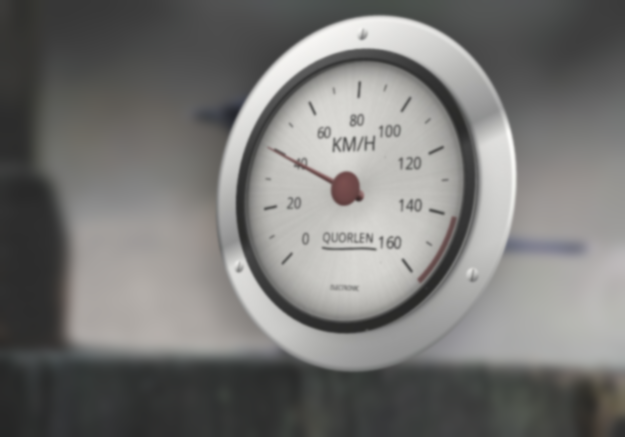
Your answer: 40 km/h
